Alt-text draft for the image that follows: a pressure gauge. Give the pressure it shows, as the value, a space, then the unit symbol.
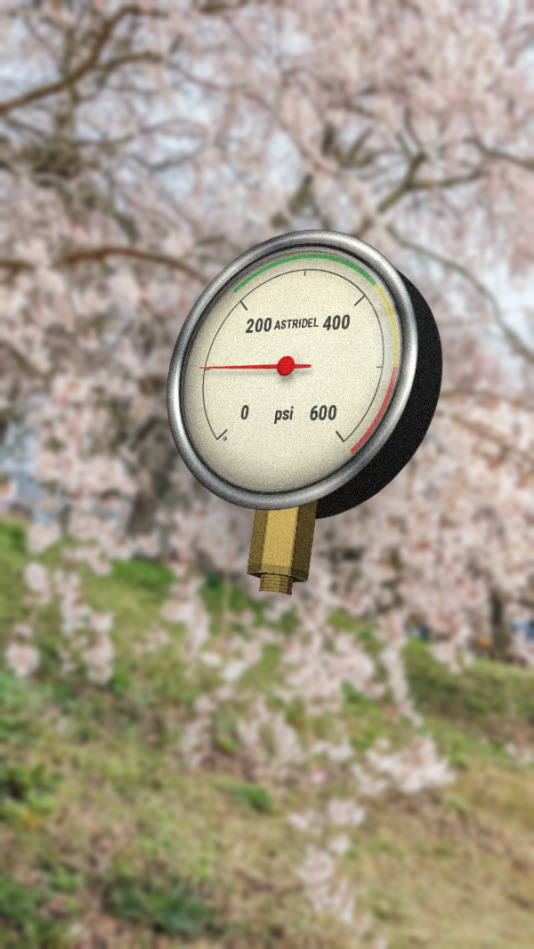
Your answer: 100 psi
